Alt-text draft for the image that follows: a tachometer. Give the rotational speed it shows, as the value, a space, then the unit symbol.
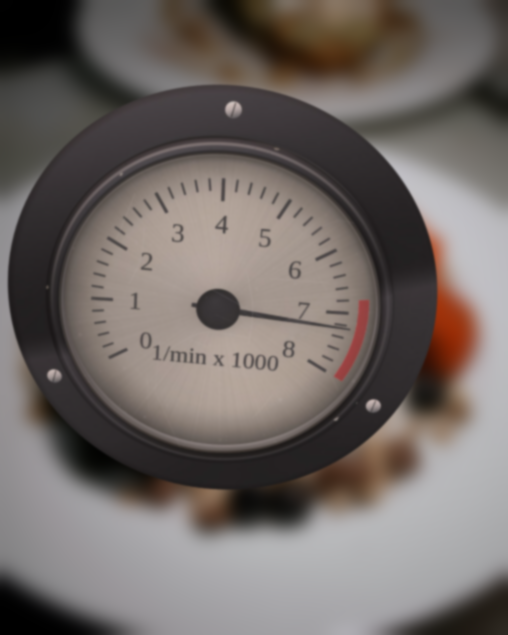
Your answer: 7200 rpm
